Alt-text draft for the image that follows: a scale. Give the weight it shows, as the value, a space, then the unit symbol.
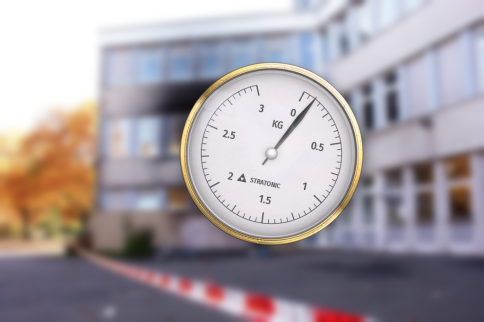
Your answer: 0.1 kg
